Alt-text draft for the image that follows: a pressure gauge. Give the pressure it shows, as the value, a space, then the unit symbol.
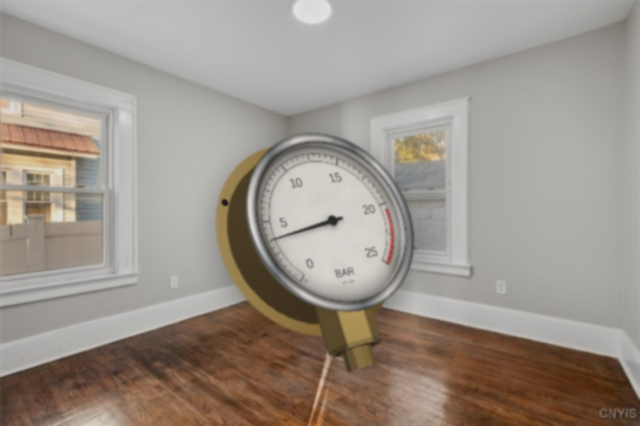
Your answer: 3.5 bar
